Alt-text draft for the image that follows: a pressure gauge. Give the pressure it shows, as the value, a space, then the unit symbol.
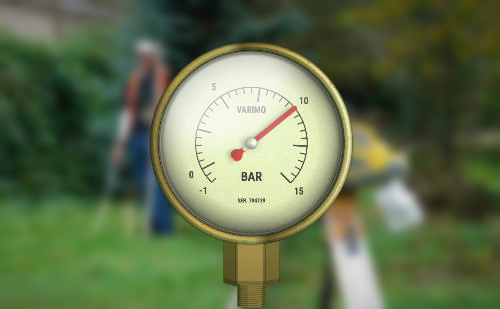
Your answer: 10 bar
